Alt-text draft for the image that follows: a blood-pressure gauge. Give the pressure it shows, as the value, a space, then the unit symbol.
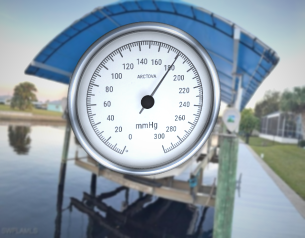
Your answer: 180 mmHg
